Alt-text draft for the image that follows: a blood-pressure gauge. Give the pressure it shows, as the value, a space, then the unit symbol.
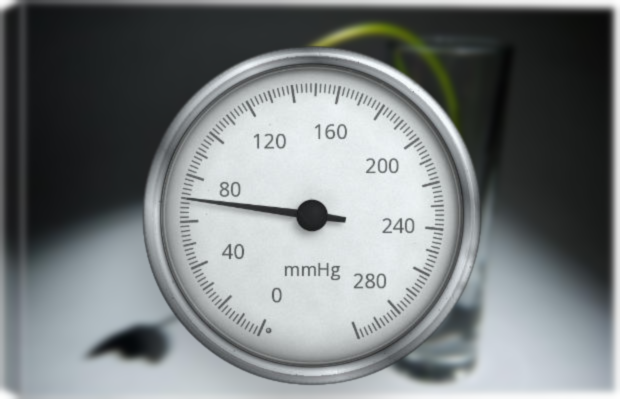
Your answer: 70 mmHg
